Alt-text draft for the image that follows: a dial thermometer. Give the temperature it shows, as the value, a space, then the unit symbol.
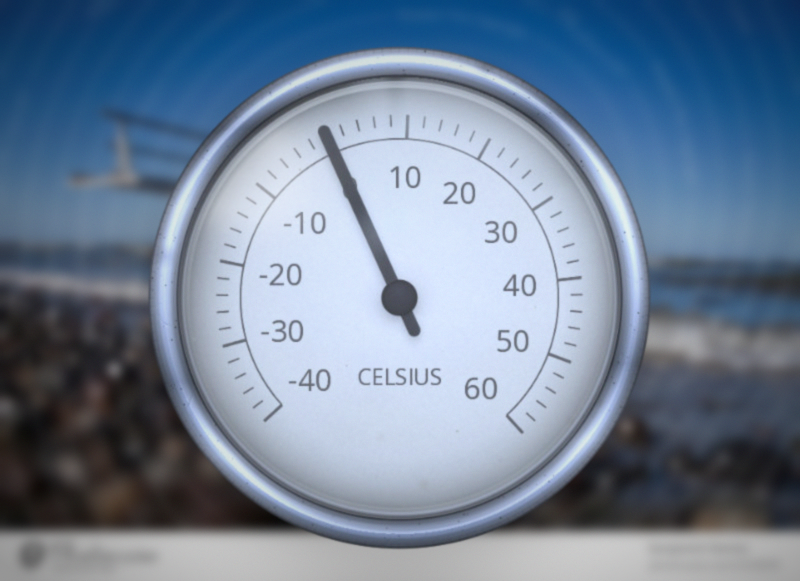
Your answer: 0 °C
